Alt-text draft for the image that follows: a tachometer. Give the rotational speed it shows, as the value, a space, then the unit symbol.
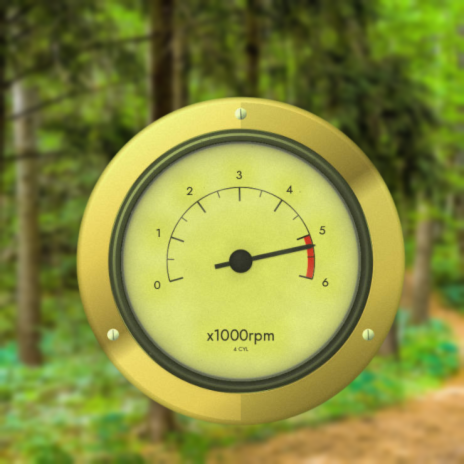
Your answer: 5250 rpm
